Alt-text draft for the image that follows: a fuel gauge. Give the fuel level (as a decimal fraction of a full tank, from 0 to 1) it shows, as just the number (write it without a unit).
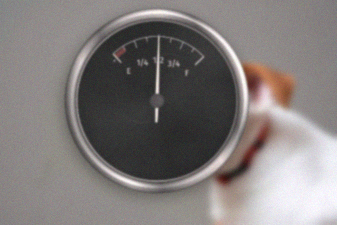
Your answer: 0.5
